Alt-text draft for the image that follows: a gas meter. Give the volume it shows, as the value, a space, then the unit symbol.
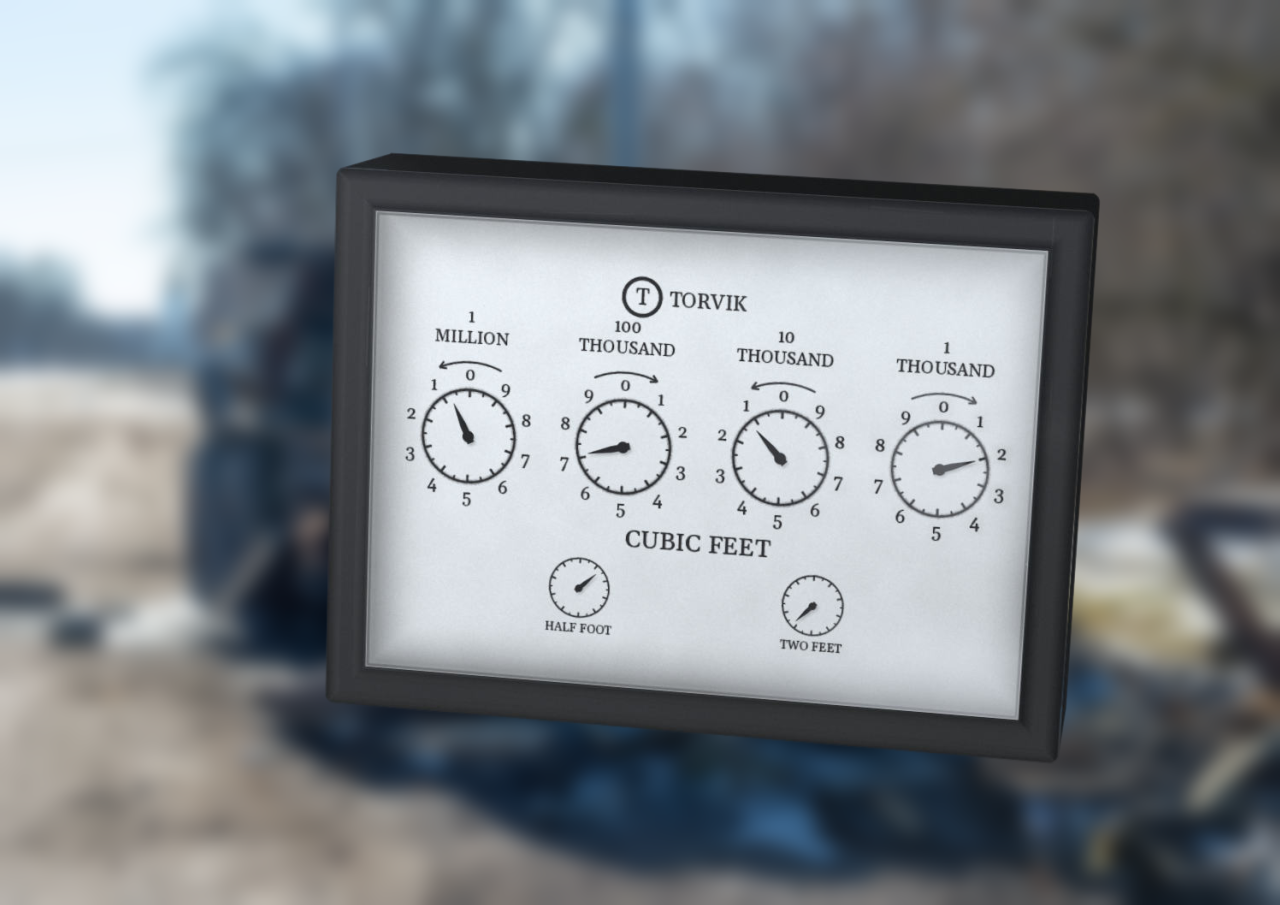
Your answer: 71200 ft³
